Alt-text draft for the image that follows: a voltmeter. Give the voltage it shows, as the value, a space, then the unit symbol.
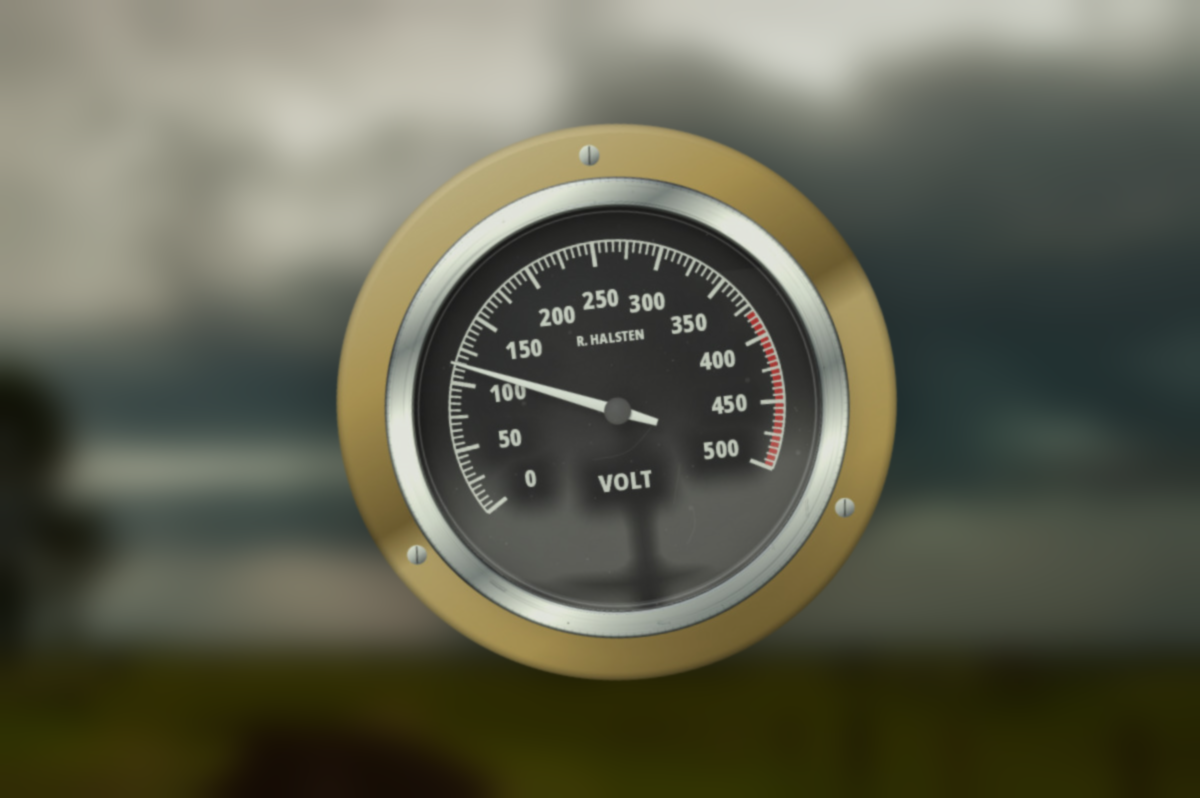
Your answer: 115 V
